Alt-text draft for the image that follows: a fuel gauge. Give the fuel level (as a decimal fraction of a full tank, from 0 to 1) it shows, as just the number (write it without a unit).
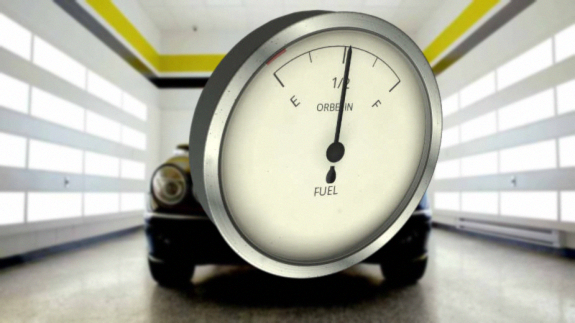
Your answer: 0.5
